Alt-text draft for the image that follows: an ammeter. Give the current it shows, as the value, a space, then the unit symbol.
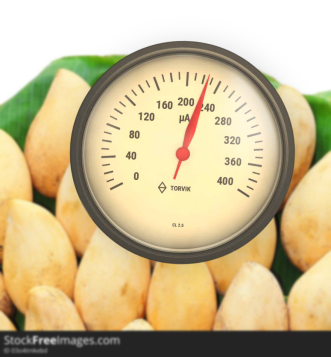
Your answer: 225 µA
